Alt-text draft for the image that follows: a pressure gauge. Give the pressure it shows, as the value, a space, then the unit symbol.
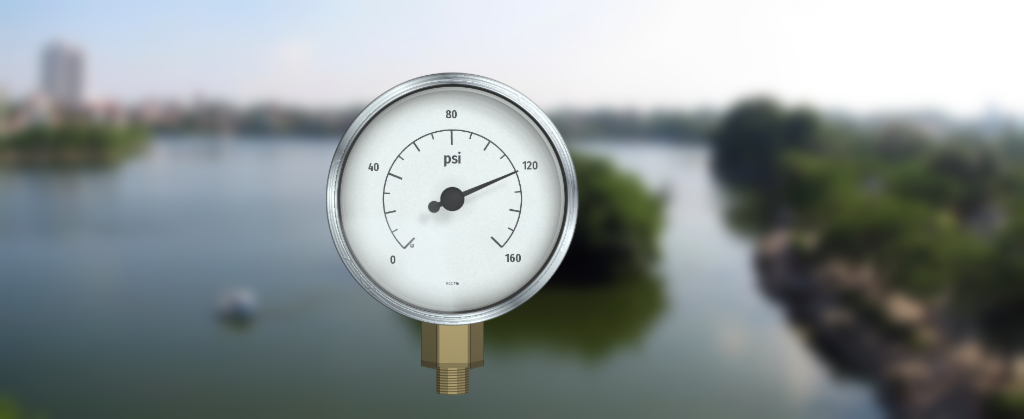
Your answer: 120 psi
